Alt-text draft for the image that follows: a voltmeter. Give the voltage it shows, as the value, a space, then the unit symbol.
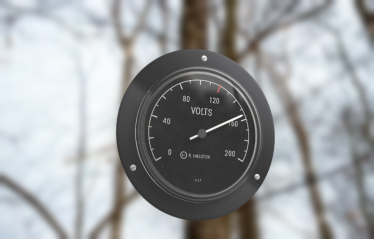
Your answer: 155 V
